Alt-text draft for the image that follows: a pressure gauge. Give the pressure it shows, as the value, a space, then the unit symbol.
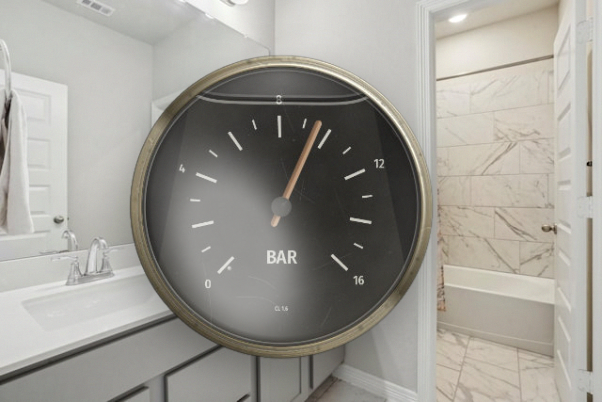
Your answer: 9.5 bar
